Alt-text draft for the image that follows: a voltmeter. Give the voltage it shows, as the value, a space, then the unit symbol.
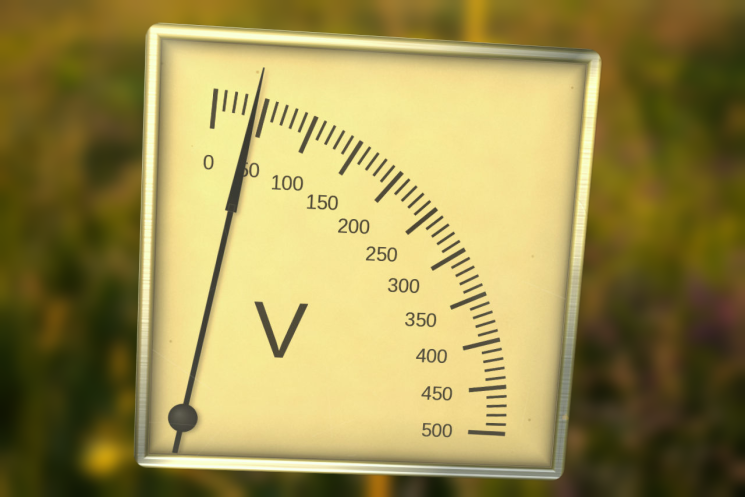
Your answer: 40 V
